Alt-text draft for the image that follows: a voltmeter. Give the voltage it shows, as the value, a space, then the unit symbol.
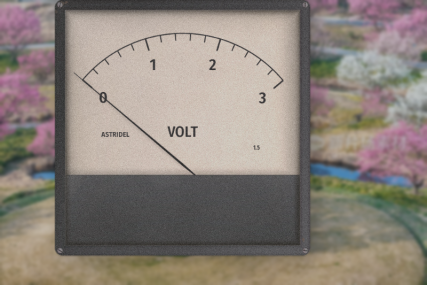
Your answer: 0 V
